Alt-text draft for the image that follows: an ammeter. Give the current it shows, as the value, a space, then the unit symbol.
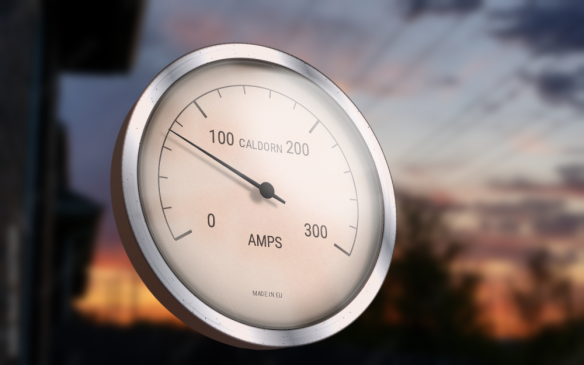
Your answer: 70 A
